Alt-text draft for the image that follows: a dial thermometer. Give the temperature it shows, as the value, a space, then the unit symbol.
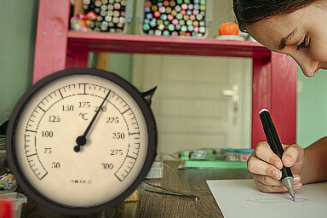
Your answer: 200 °C
